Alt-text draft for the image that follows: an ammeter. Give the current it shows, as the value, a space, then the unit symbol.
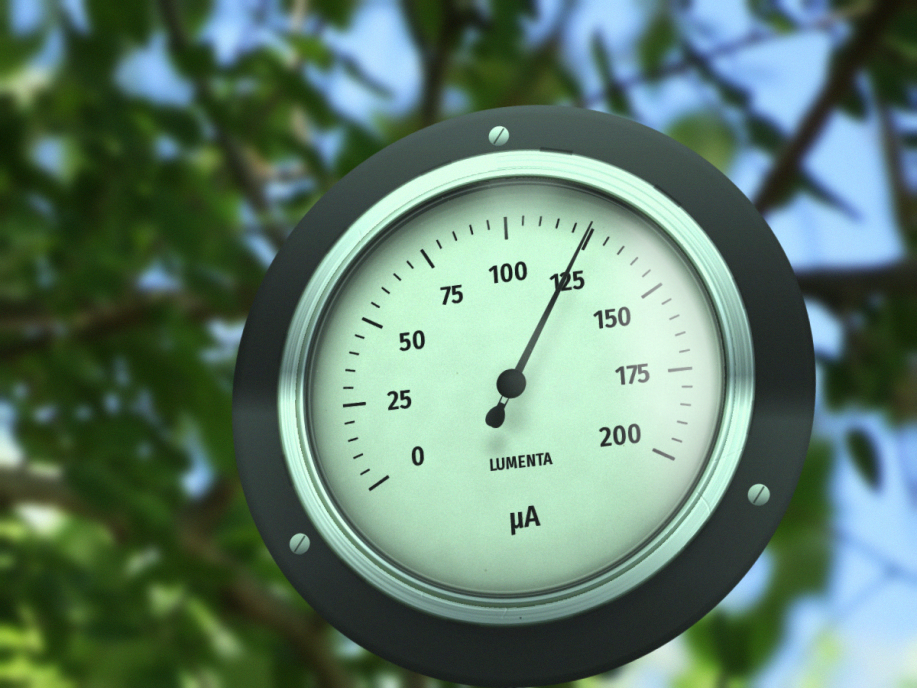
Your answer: 125 µA
